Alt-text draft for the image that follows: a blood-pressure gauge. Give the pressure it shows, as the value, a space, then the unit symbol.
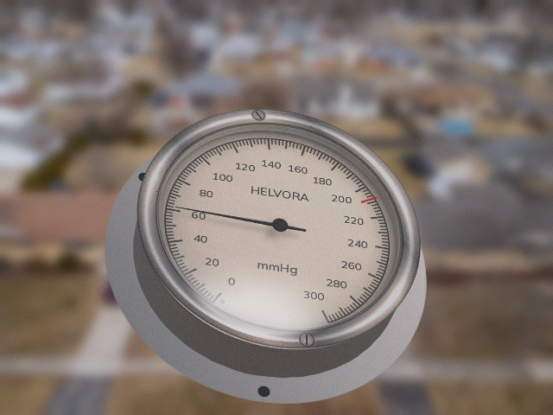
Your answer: 60 mmHg
